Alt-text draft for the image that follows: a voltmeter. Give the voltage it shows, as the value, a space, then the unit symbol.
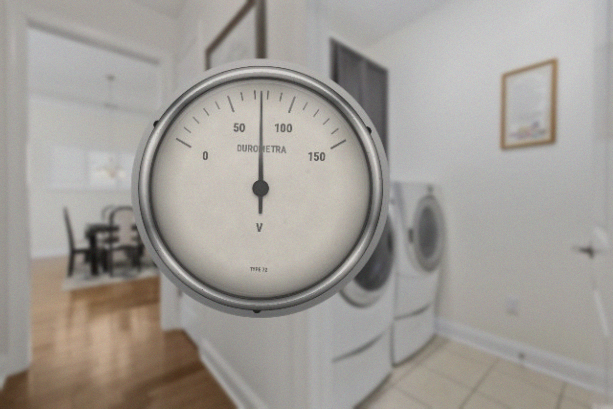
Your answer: 75 V
